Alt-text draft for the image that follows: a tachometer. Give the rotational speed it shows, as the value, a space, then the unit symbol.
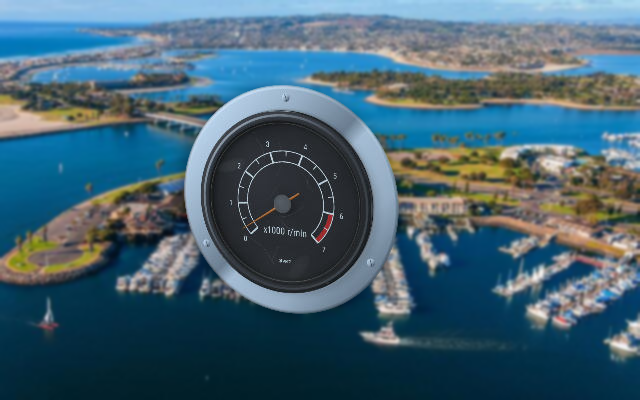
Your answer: 250 rpm
